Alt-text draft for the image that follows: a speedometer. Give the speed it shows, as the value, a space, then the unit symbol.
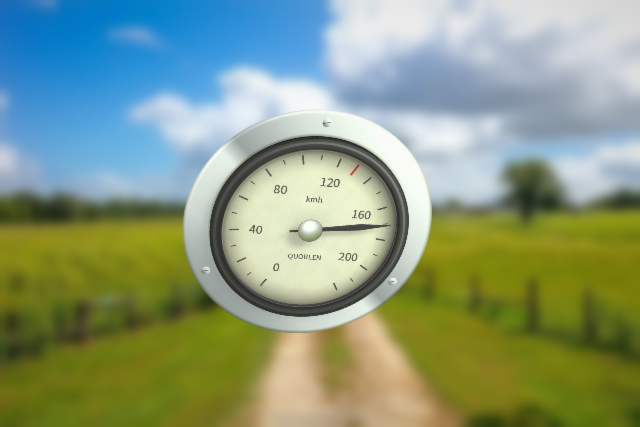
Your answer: 170 km/h
